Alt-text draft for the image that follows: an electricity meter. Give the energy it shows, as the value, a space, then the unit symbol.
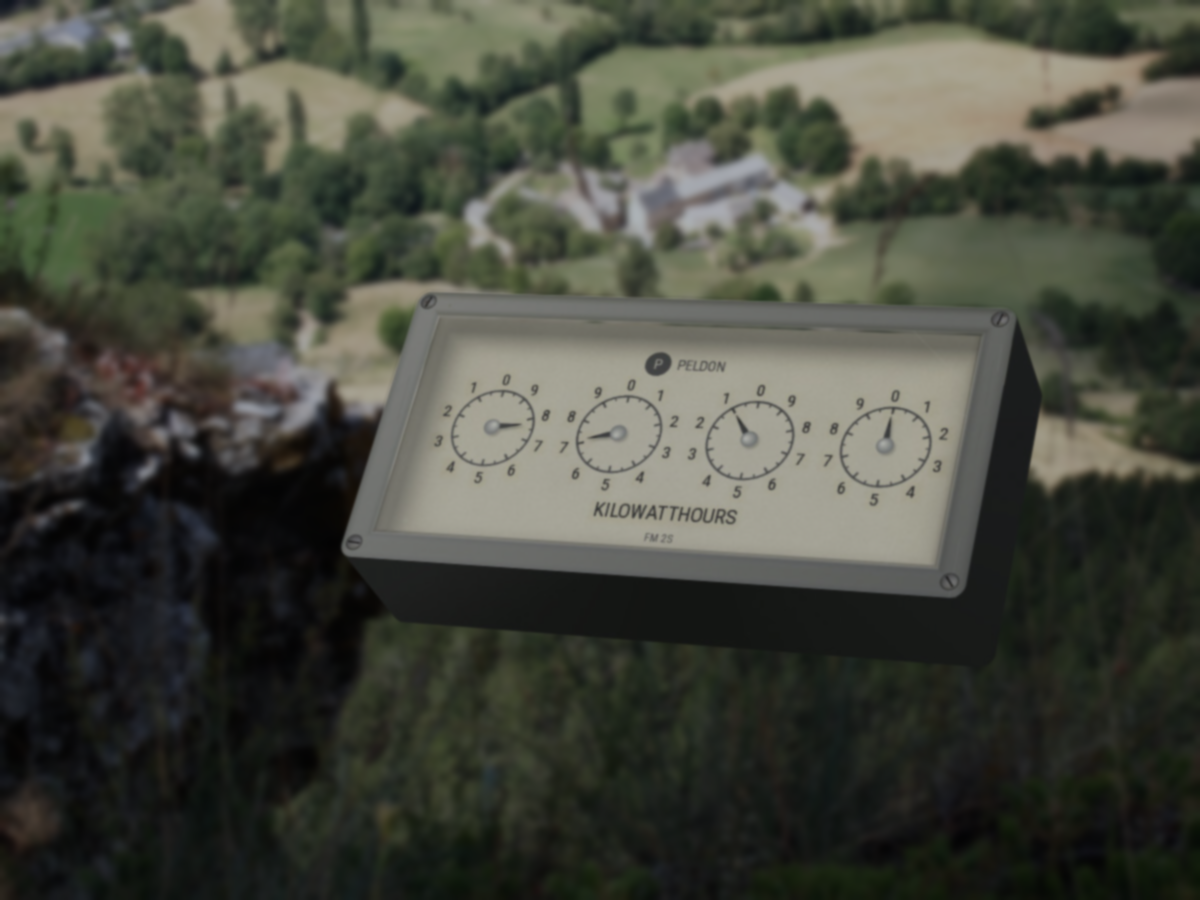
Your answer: 7710 kWh
